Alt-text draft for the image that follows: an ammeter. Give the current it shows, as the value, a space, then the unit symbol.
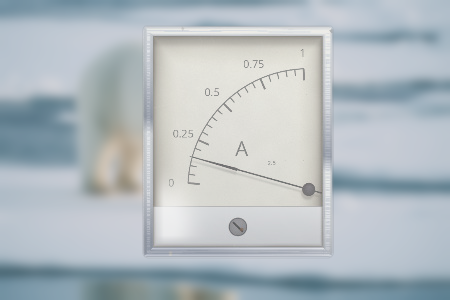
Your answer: 0.15 A
